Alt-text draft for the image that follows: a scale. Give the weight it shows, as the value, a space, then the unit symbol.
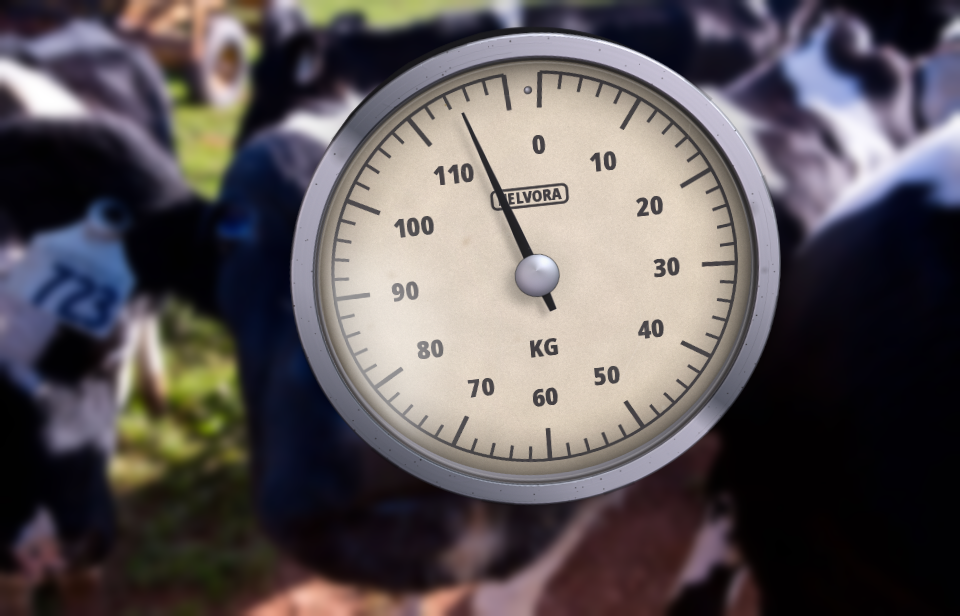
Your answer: 115 kg
